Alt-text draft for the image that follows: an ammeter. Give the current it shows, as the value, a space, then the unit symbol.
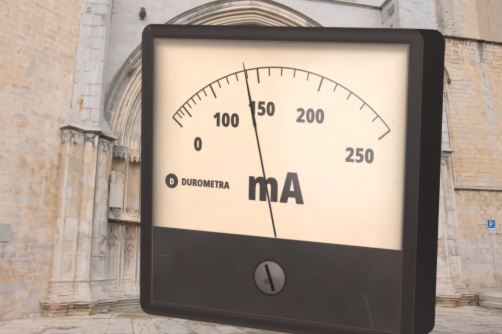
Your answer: 140 mA
